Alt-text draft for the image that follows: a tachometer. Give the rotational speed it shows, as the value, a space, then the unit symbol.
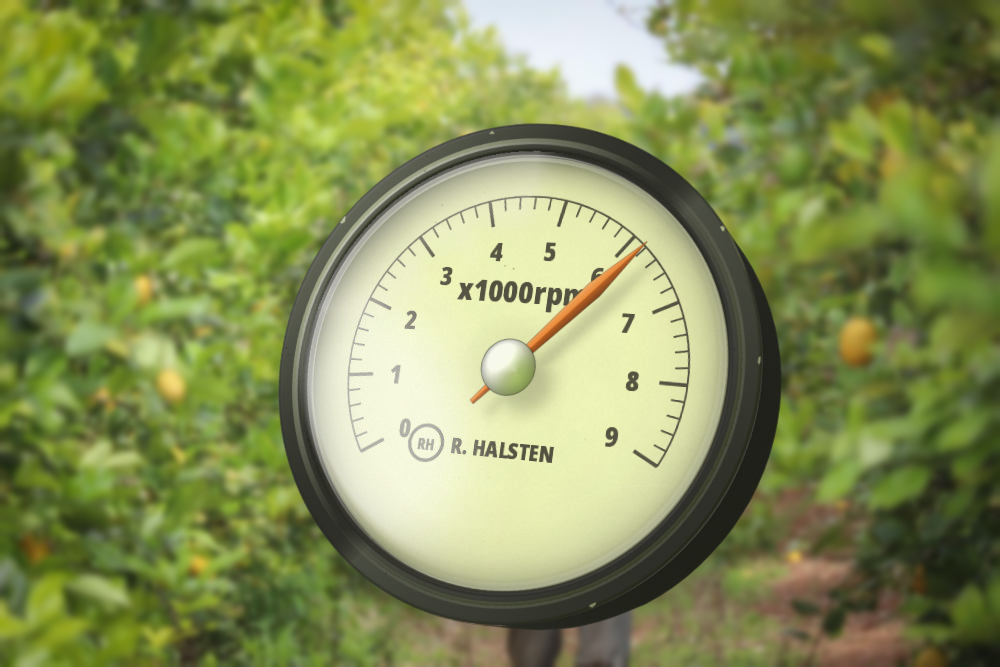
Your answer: 6200 rpm
